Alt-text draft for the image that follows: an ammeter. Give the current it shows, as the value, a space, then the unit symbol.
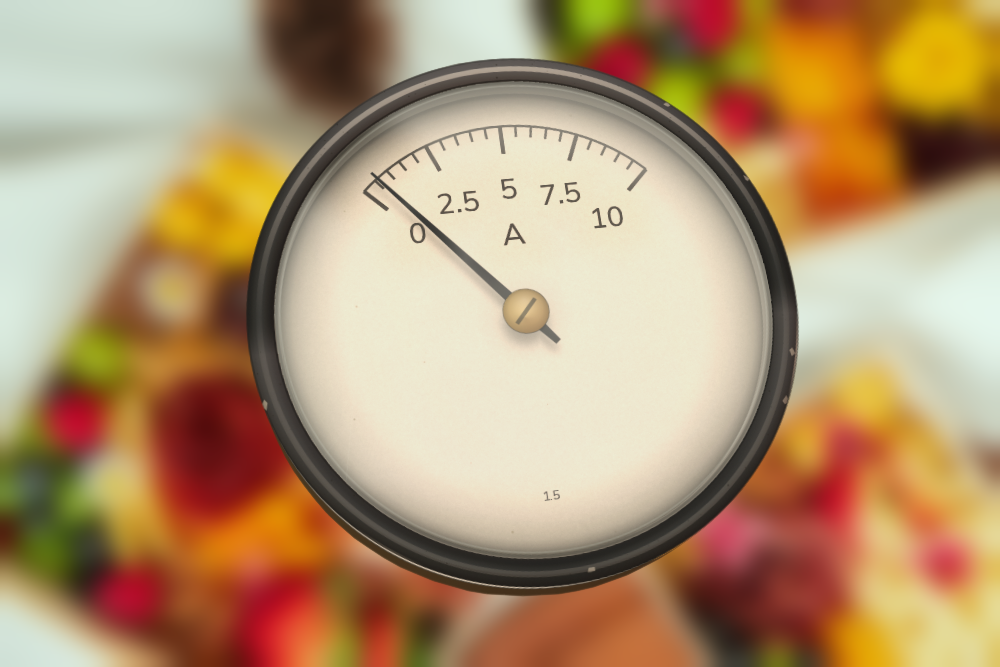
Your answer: 0.5 A
